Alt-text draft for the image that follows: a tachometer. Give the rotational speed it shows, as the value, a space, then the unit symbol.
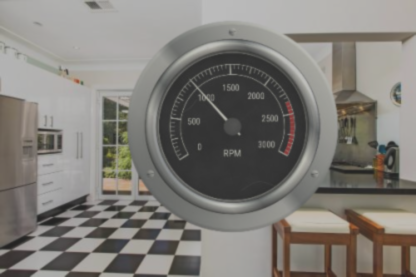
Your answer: 1000 rpm
